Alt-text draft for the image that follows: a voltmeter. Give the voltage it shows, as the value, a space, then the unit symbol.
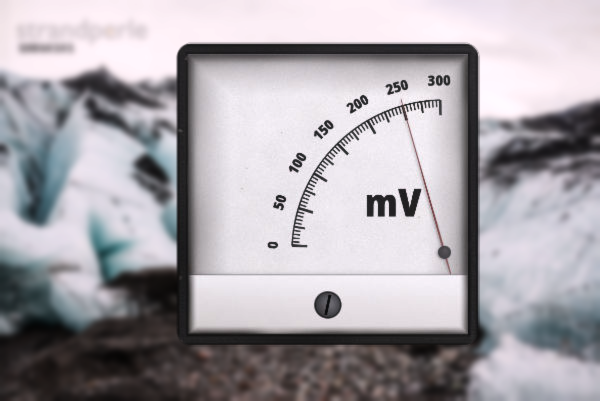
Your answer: 250 mV
